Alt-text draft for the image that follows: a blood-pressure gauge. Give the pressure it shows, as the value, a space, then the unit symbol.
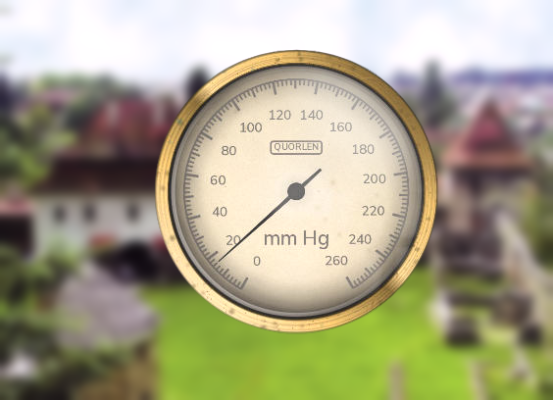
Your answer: 16 mmHg
